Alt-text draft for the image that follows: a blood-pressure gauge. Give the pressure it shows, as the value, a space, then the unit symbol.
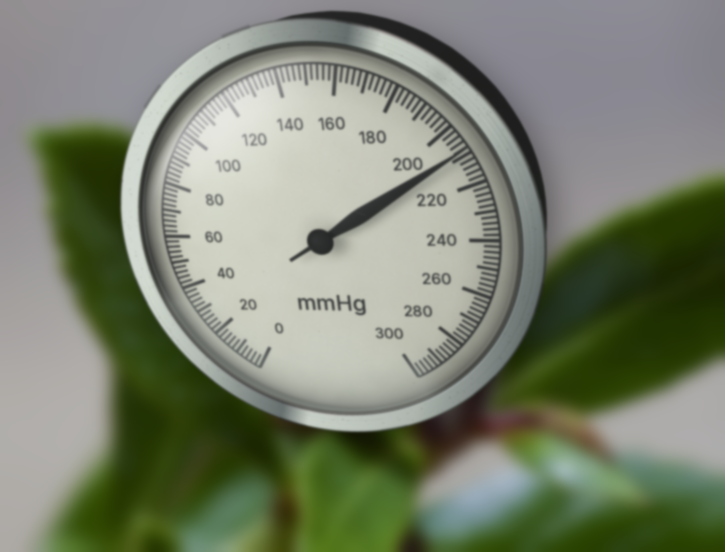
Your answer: 208 mmHg
